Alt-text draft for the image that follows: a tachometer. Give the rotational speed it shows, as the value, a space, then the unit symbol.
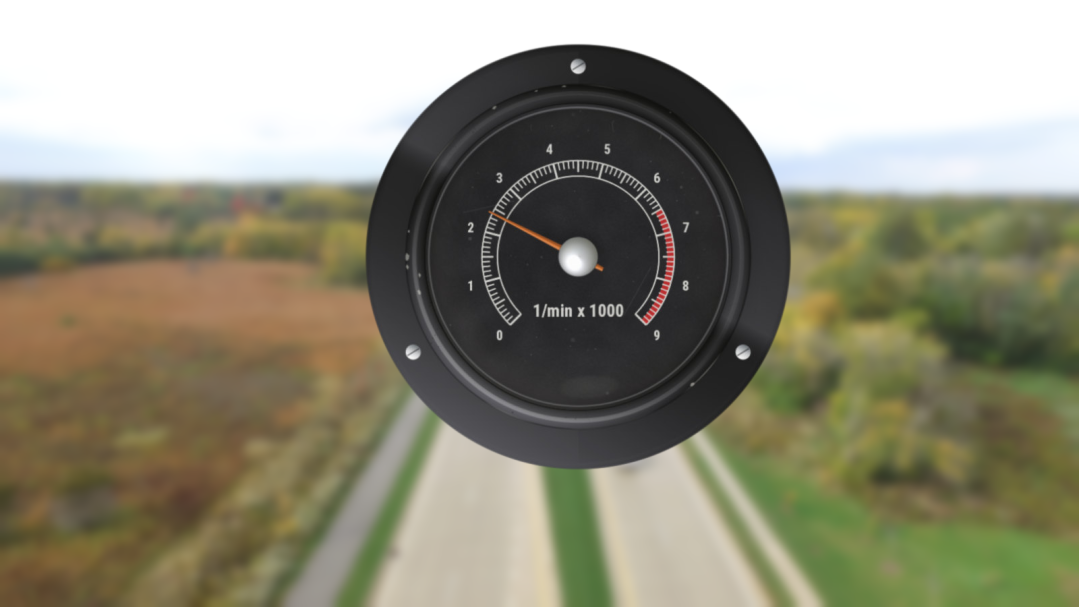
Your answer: 2400 rpm
